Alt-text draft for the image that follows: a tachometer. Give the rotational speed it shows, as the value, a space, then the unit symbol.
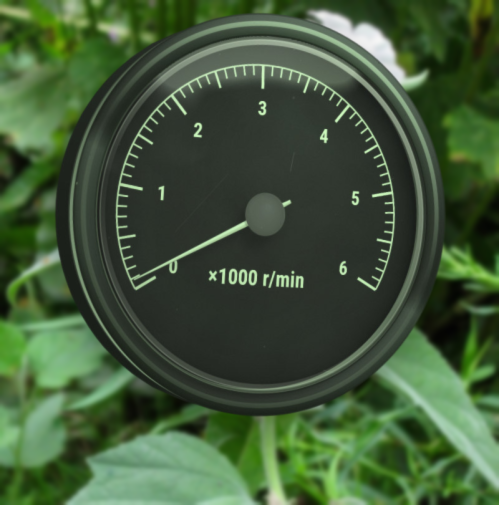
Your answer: 100 rpm
